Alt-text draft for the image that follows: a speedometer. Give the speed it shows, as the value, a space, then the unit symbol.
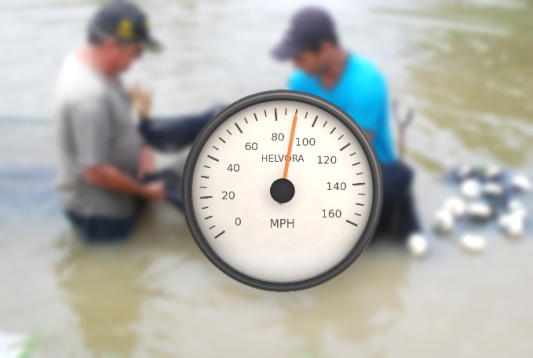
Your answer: 90 mph
